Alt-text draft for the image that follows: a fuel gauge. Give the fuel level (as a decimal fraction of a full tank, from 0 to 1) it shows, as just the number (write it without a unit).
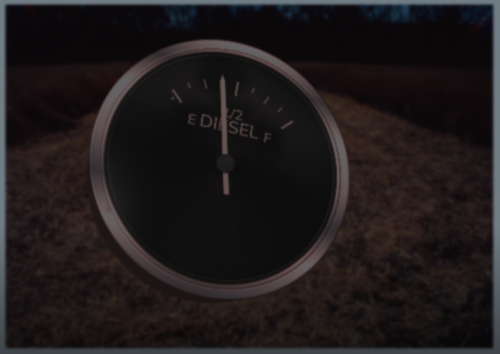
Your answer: 0.375
